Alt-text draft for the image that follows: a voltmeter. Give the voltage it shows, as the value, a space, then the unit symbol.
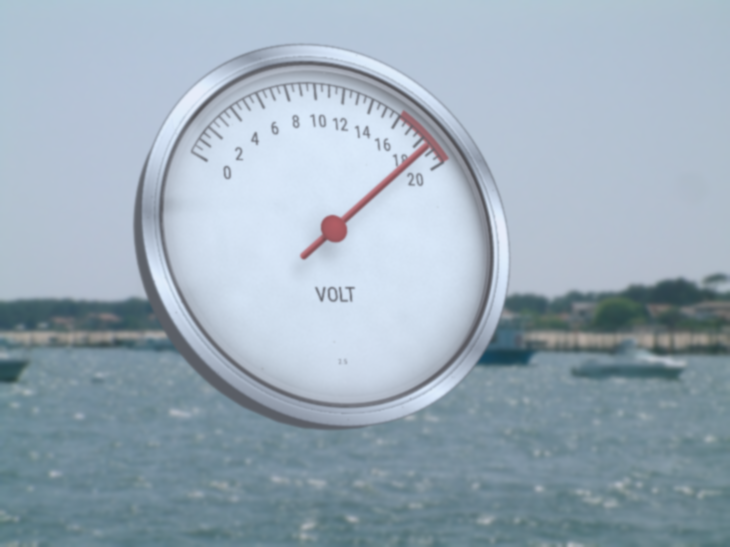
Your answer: 18.5 V
